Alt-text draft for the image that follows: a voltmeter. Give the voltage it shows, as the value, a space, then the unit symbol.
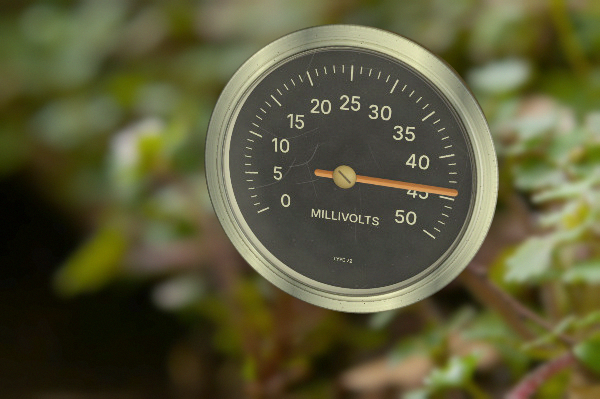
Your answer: 44 mV
